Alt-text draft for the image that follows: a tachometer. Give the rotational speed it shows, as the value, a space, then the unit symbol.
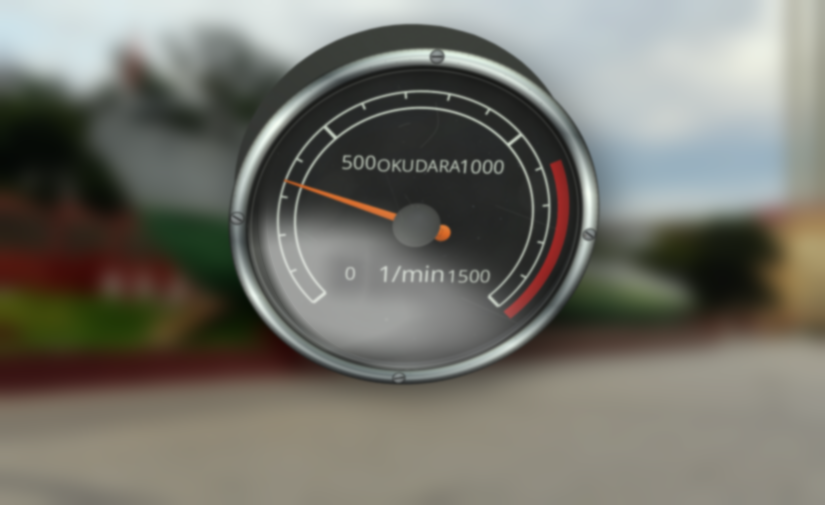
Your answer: 350 rpm
